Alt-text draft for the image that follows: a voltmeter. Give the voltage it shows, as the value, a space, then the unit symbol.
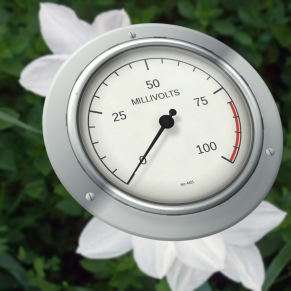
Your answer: 0 mV
